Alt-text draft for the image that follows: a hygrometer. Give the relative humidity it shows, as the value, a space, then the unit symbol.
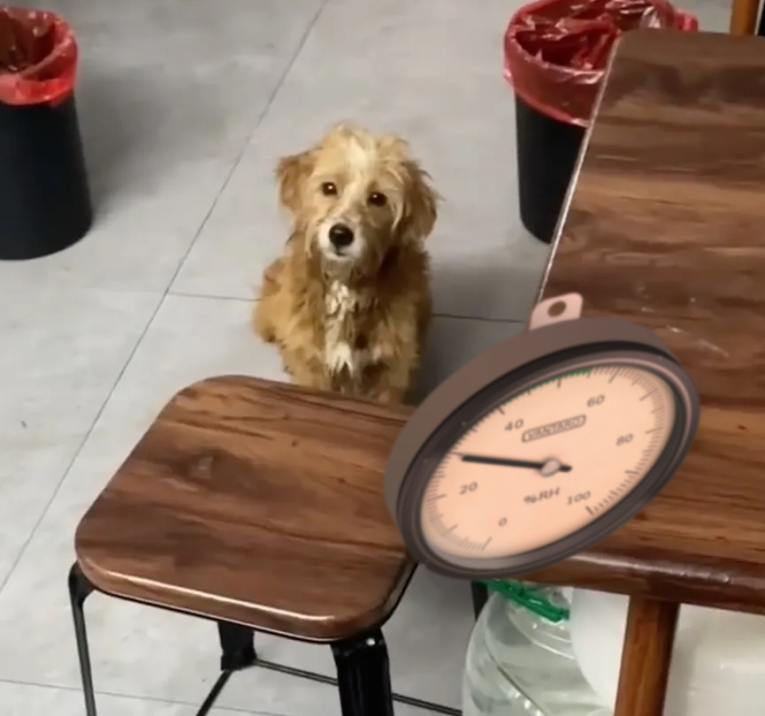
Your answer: 30 %
